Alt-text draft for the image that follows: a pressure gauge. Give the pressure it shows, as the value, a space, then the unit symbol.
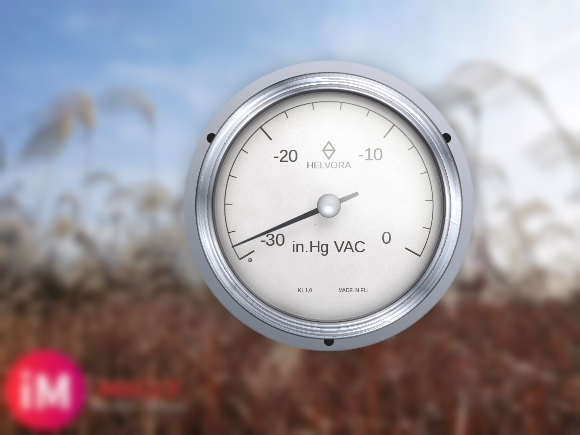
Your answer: -29 inHg
